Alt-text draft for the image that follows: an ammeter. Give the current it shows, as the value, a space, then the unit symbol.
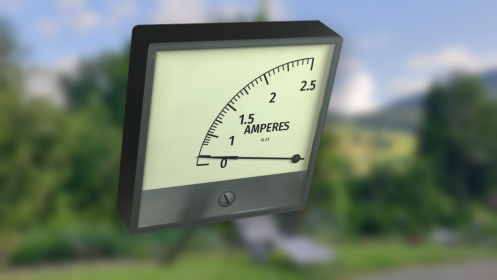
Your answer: 0.5 A
